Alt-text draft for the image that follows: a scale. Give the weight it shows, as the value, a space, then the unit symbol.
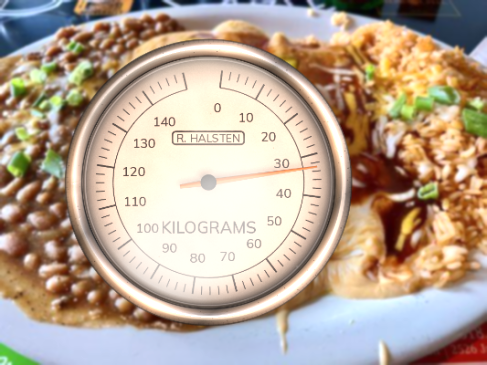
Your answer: 33 kg
